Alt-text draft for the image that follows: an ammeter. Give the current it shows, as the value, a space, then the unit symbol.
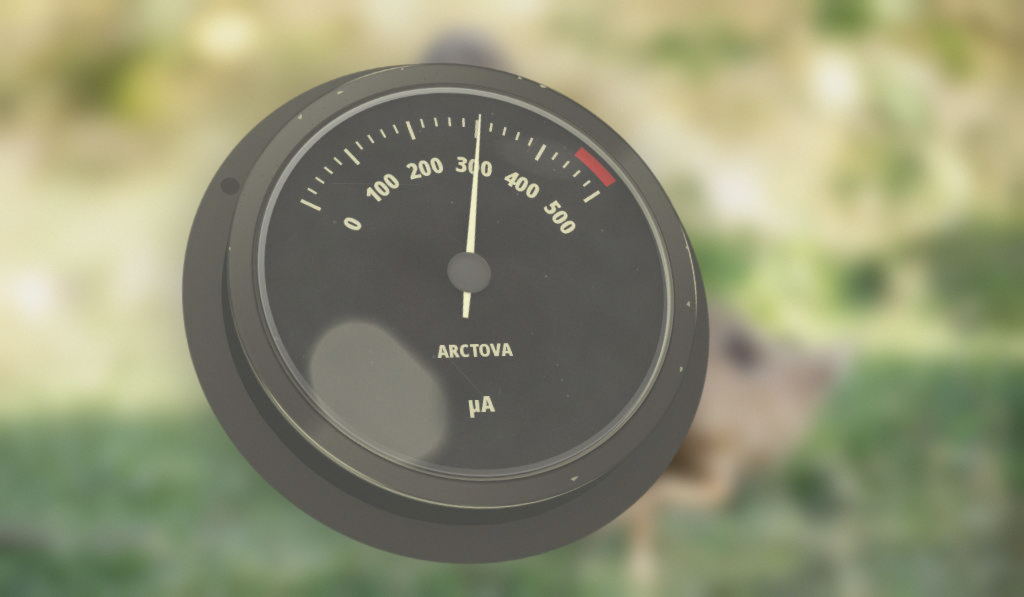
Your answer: 300 µA
